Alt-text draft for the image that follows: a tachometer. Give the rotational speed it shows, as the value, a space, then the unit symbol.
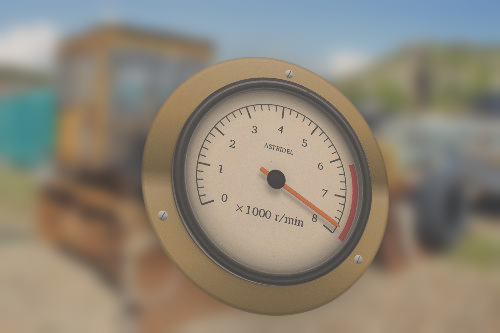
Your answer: 7800 rpm
